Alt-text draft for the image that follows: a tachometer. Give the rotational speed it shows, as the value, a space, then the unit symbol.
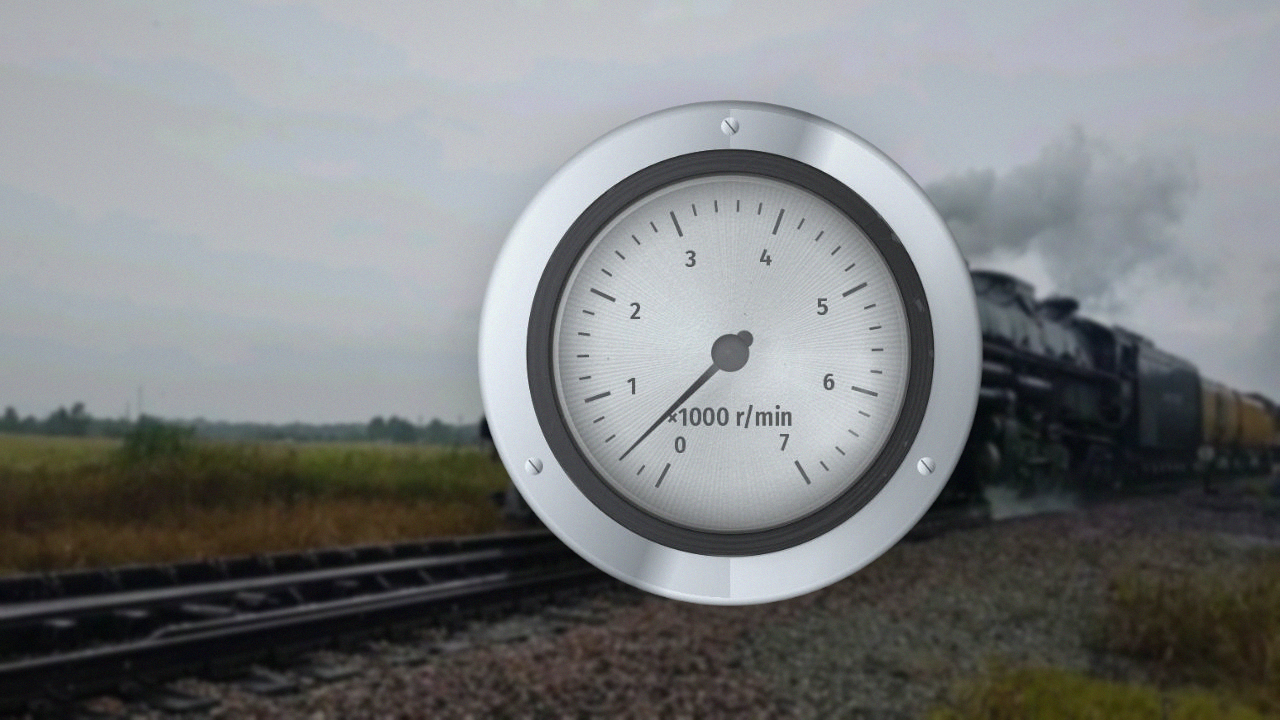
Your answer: 400 rpm
